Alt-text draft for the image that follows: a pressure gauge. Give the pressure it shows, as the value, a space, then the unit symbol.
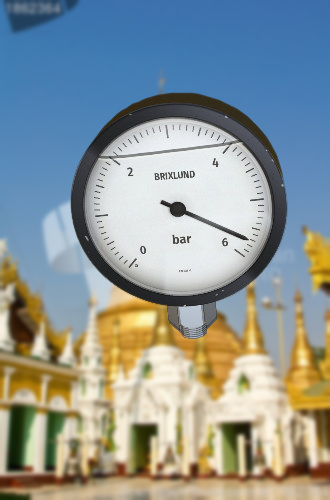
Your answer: 5.7 bar
